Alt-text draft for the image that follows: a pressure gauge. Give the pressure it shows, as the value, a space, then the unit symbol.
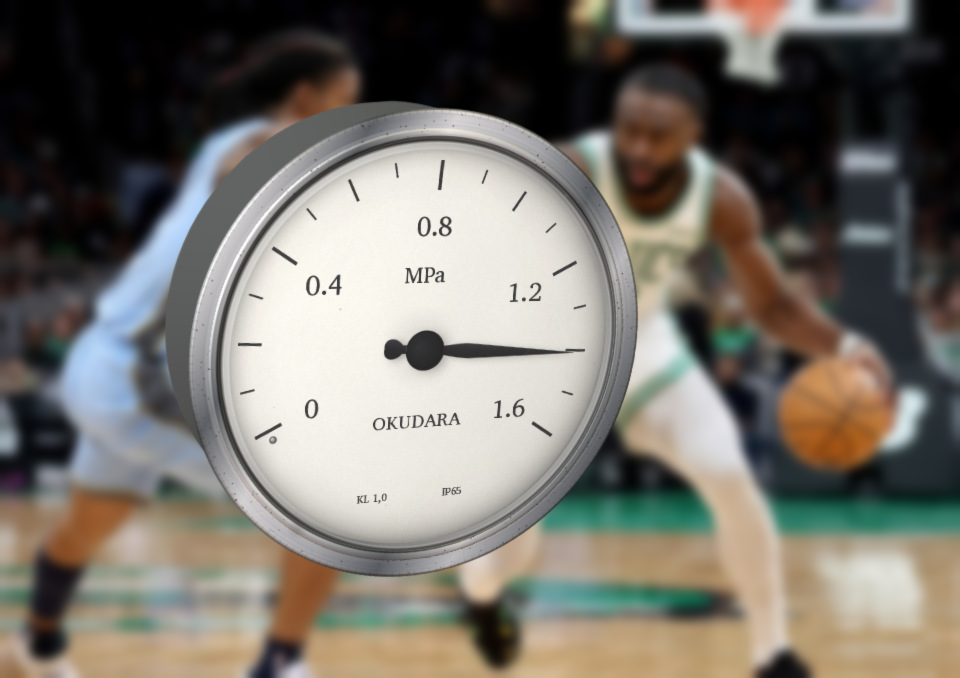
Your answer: 1.4 MPa
